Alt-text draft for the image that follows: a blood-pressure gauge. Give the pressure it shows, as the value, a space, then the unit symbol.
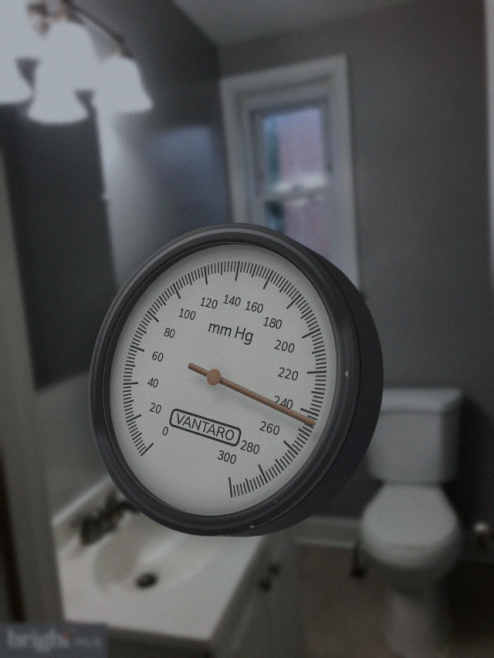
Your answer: 244 mmHg
